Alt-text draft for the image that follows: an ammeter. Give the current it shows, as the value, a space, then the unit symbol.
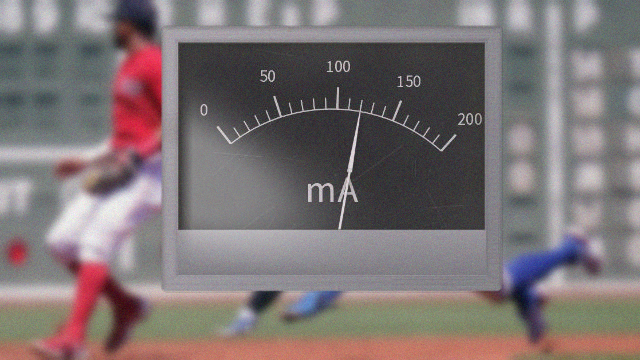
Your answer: 120 mA
